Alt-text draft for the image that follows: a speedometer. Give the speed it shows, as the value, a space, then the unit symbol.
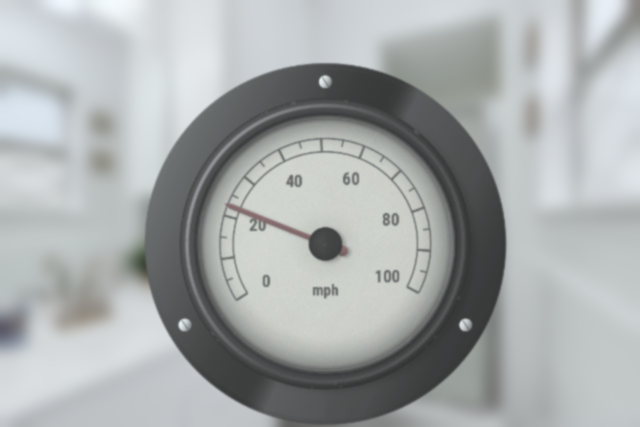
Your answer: 22.5 mph
